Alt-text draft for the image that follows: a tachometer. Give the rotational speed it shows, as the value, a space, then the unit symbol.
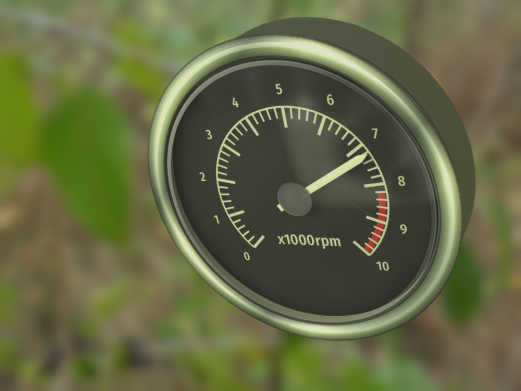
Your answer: 7200 rpm
